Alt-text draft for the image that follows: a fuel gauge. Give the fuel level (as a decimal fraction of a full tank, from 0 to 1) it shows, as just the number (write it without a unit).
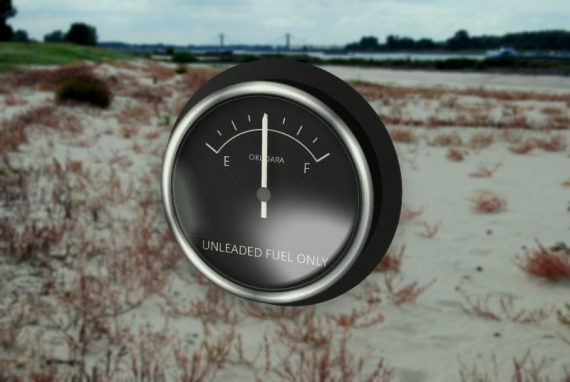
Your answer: 0.5
